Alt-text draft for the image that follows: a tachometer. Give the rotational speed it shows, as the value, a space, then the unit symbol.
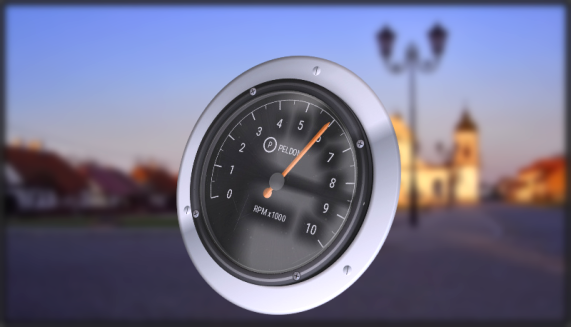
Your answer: 6000 rpm
